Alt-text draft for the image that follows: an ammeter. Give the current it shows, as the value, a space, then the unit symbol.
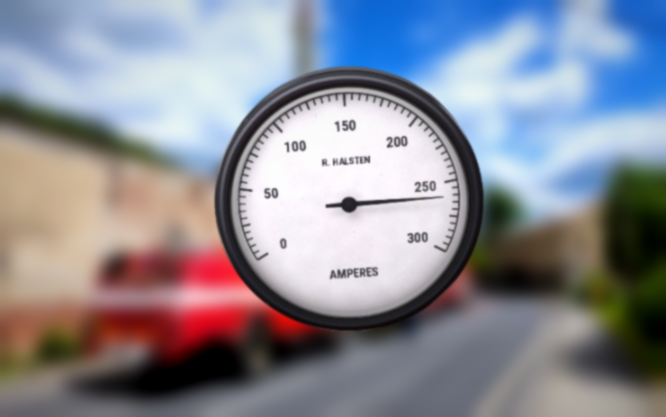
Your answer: 260 A
